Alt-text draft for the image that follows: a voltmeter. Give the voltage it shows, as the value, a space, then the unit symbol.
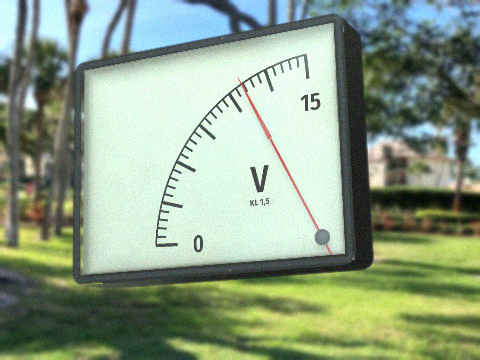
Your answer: 11 V
